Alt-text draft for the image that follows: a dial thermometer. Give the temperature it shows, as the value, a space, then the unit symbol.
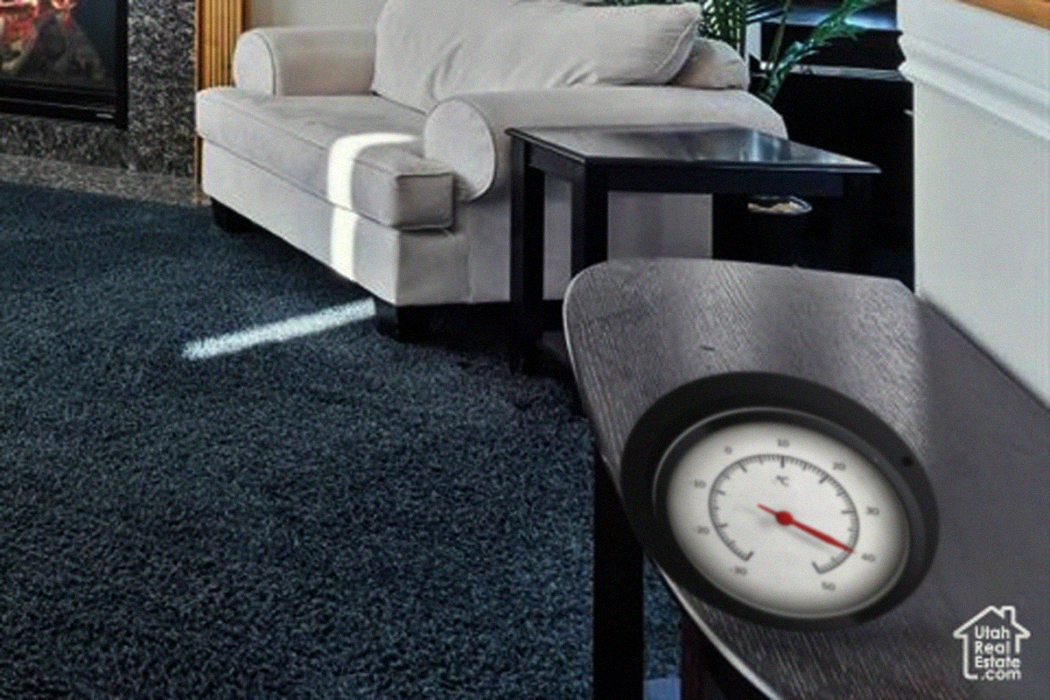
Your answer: 40 °C
